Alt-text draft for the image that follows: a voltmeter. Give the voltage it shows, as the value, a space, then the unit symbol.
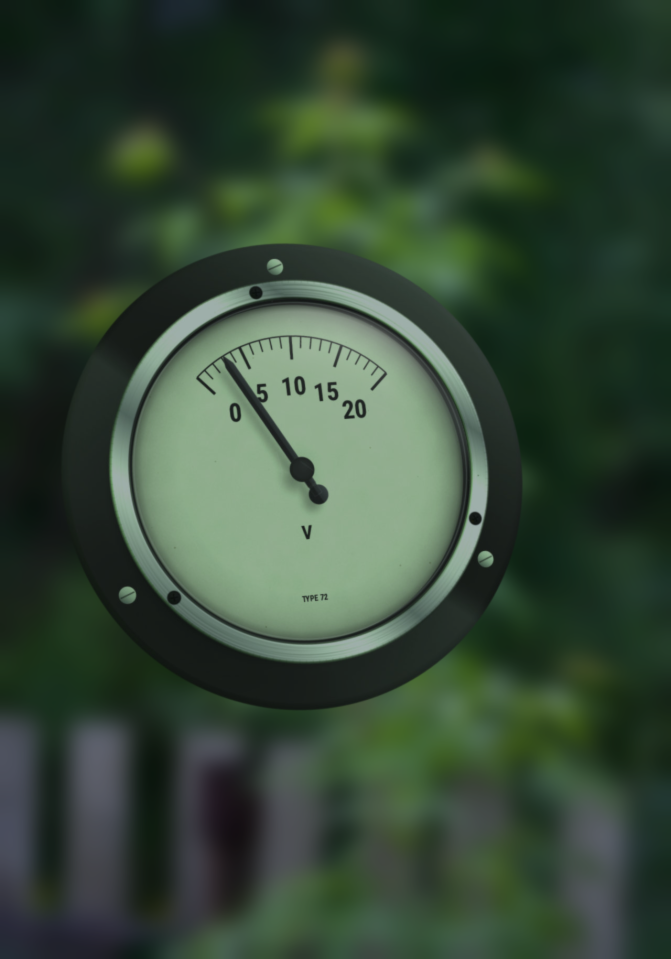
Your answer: 3 V
